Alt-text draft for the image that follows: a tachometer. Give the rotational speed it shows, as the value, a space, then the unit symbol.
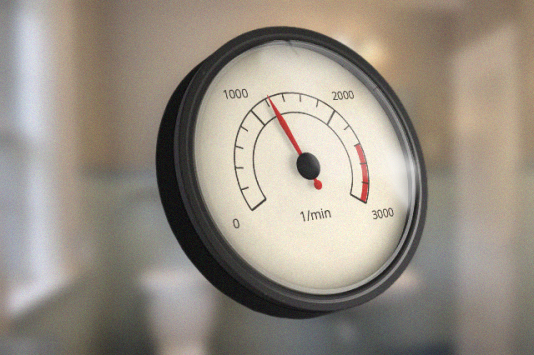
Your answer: 1200 rpm
